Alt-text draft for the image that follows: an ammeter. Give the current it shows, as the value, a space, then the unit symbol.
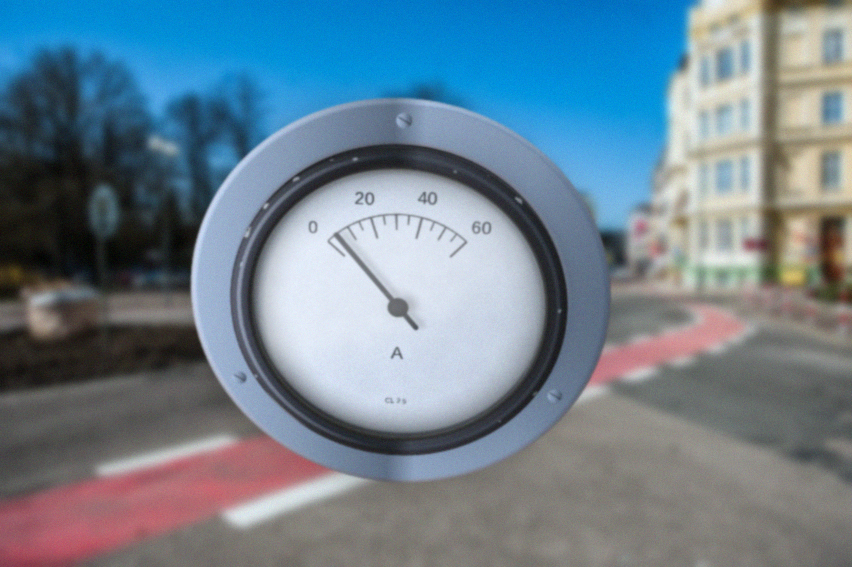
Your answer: 5 A
